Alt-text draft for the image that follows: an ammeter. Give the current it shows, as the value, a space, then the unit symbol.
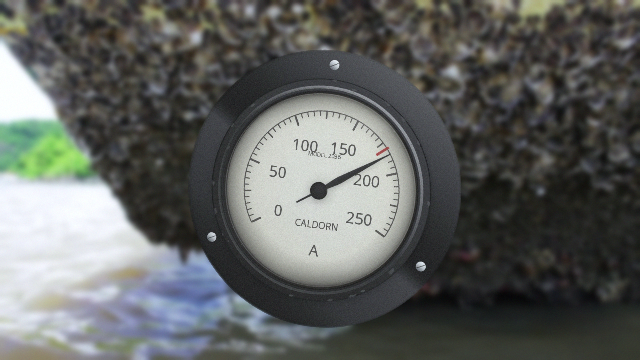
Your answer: 185 A
